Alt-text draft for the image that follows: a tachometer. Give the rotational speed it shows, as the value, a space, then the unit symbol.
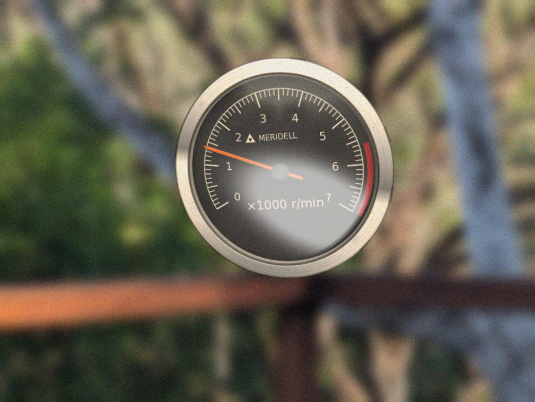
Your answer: 1400 rpm
